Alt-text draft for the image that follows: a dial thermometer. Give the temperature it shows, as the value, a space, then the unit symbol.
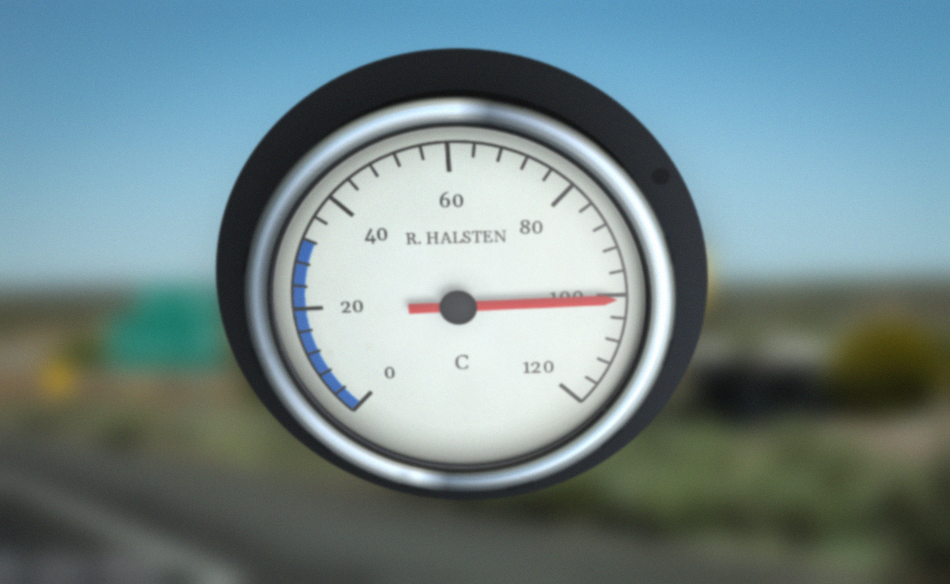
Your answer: 100 °C
